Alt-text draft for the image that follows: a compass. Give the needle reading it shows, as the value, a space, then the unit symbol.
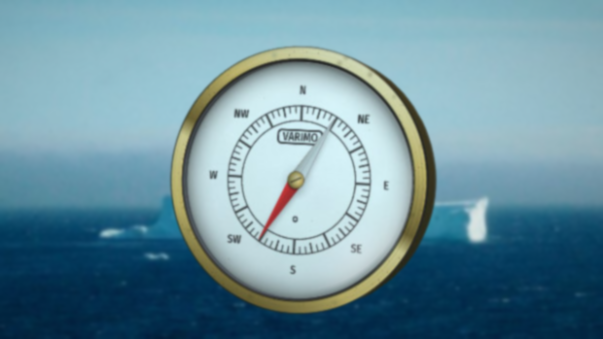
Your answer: 210 °
